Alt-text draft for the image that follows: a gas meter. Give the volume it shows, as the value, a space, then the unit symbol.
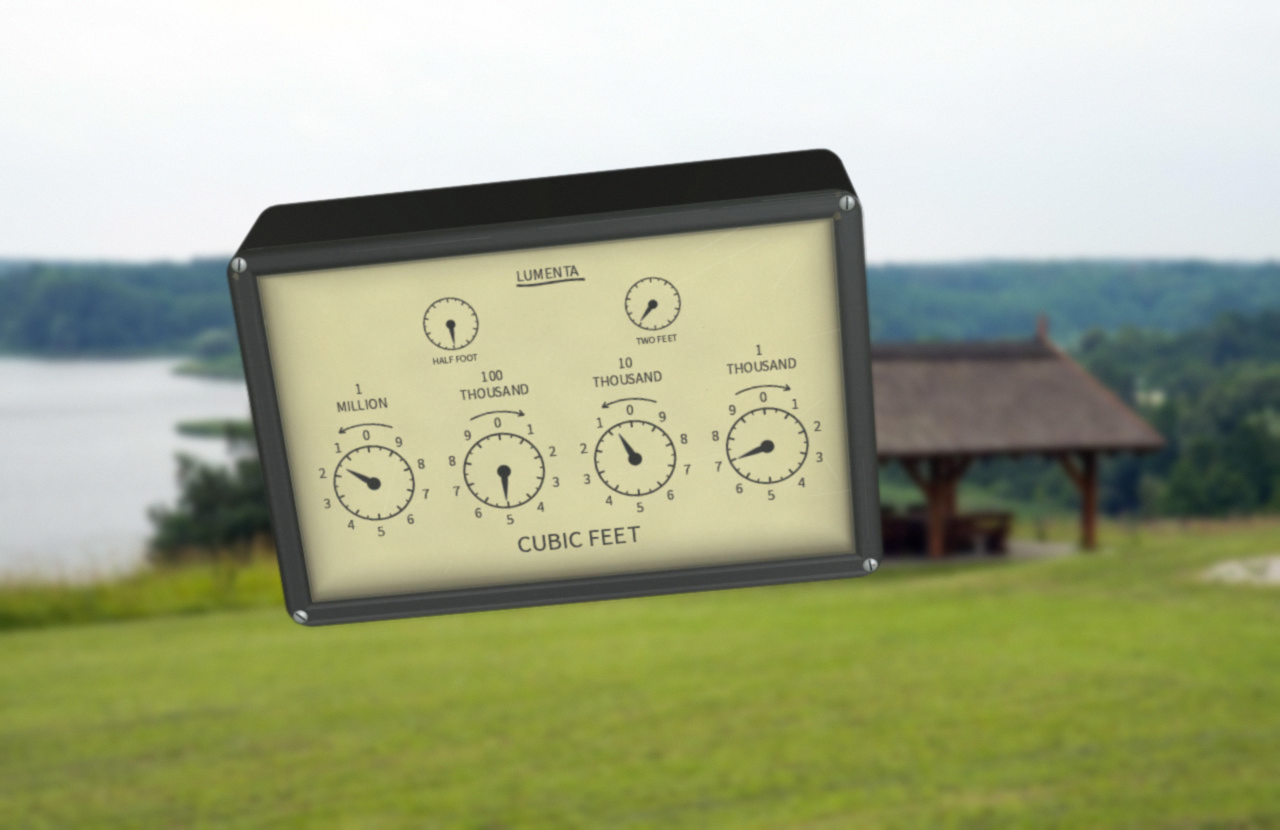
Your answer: 150700 ft³
